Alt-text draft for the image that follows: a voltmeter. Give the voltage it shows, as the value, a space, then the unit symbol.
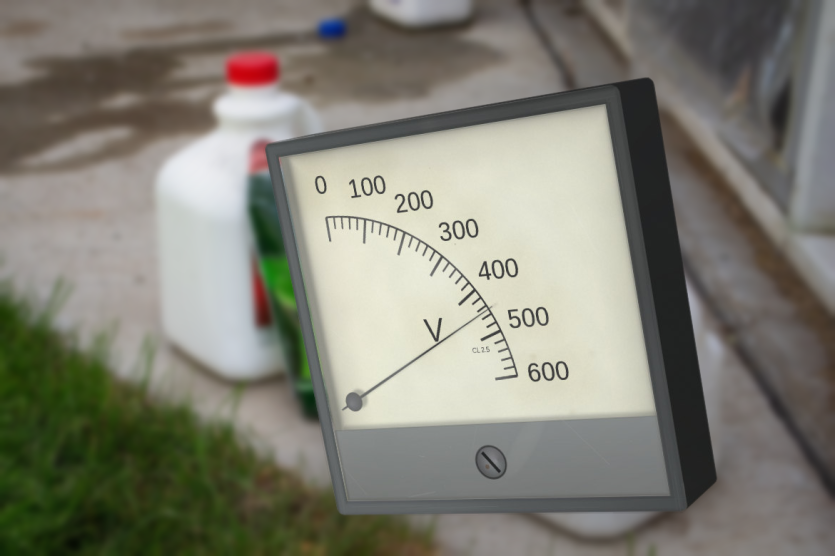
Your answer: 450 V
